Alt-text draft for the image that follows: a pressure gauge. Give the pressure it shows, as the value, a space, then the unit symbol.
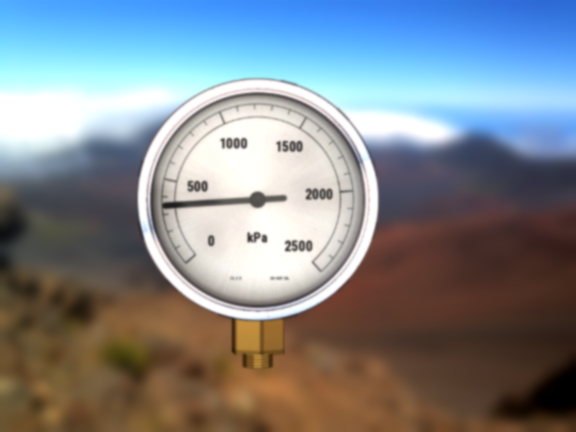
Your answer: 350 kPa
